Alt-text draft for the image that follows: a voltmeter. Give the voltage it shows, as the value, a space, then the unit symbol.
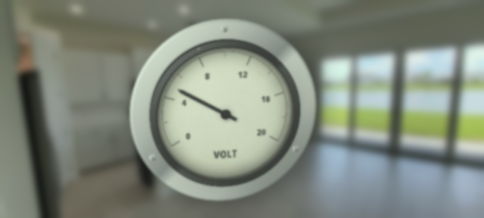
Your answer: 5 V
